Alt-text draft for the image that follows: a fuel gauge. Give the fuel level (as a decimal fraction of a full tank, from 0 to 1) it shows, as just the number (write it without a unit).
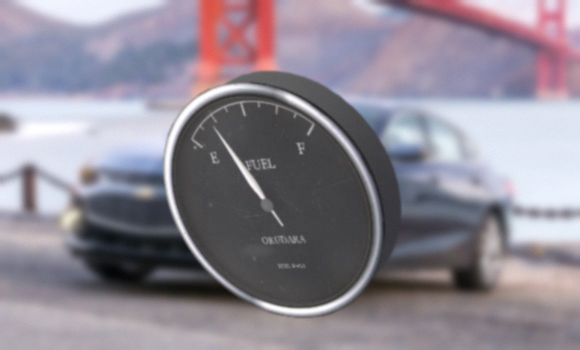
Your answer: 0.25
